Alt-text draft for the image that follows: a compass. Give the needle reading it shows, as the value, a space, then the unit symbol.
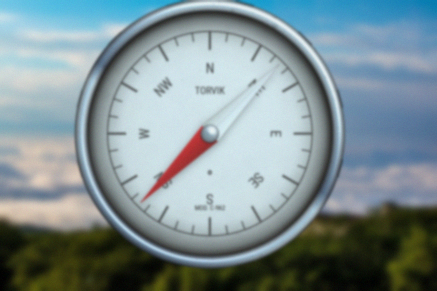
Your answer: 225 °
